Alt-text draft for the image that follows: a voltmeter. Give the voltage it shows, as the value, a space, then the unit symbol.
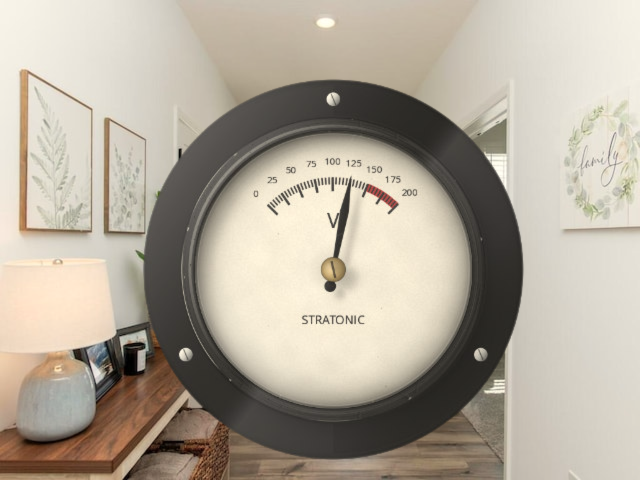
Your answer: 125 V
